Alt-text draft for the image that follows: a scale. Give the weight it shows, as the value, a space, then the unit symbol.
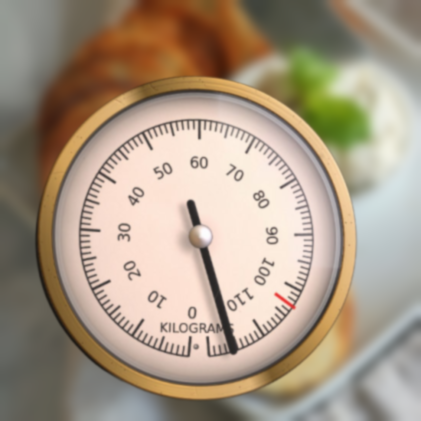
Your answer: 116 kg
